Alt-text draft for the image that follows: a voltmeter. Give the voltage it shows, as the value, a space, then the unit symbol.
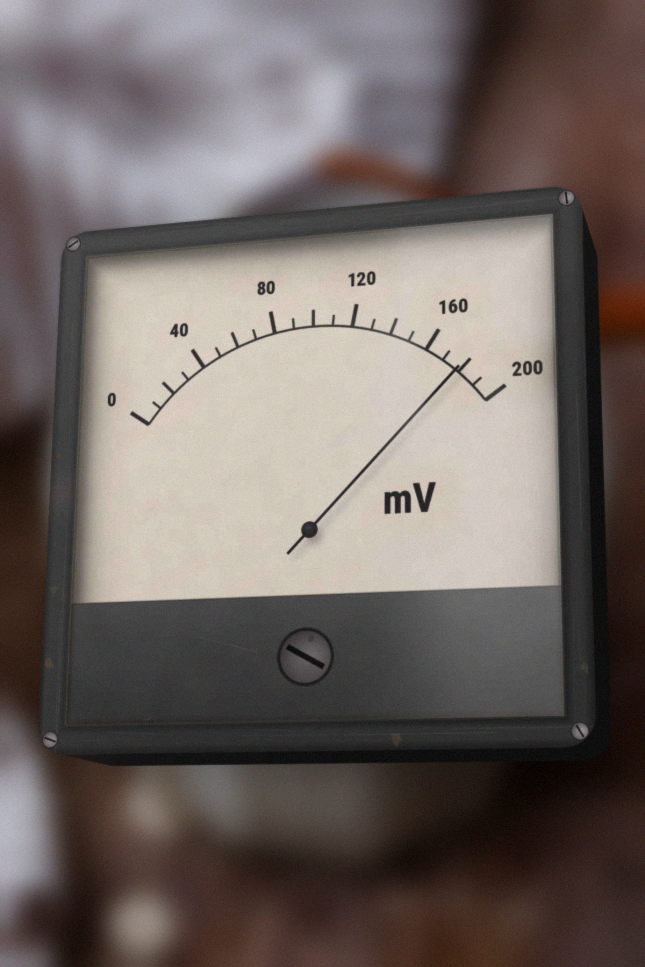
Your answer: 180 mV
